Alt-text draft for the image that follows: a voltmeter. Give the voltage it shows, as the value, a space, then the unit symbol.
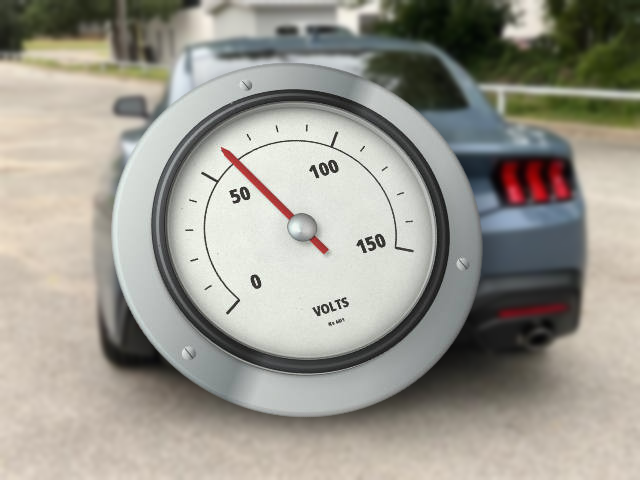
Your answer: 60 V
